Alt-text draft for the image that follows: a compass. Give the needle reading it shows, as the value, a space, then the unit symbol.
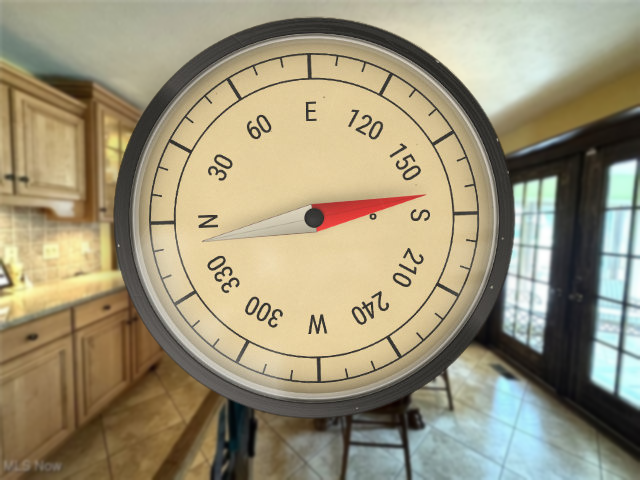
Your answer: 170 °
